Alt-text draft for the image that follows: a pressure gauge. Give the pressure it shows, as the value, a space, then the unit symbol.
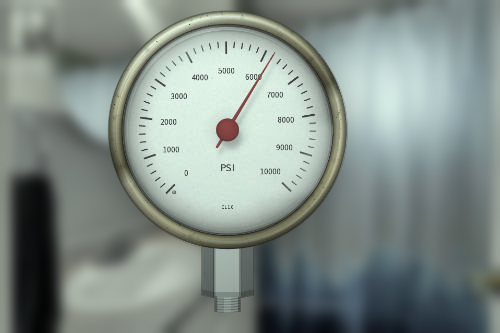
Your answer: 6200 psi
